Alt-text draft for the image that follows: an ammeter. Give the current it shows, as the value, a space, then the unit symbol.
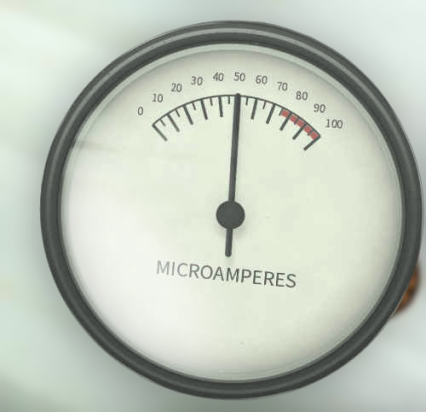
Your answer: 50 µA
